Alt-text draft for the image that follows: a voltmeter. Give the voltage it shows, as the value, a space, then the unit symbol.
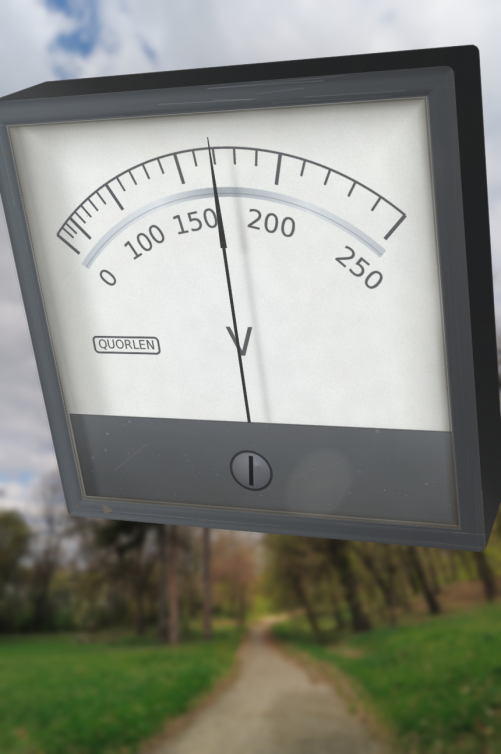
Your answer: 170 V
